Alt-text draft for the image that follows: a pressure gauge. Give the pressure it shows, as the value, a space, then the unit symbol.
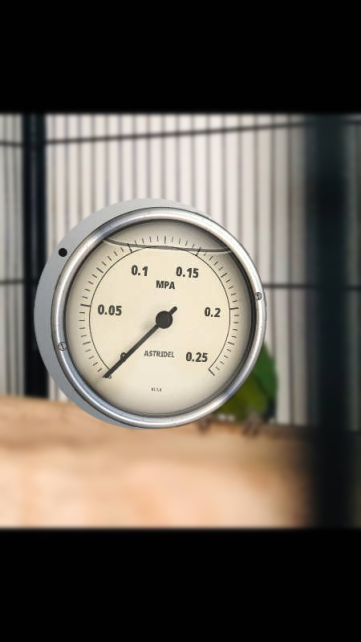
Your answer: 0 MPa
